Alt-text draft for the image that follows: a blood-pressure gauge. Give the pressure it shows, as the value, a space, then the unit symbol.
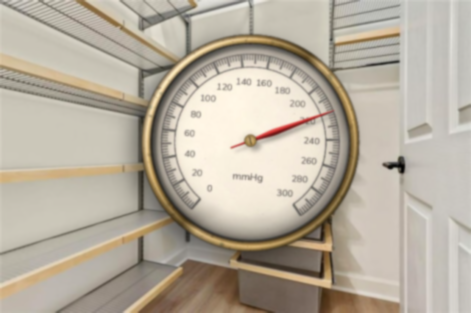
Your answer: 220 mmHg
